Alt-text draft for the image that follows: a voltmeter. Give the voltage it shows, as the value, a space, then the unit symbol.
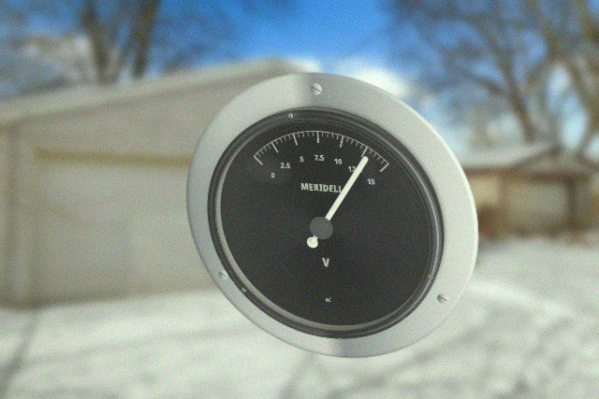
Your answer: 13 V
